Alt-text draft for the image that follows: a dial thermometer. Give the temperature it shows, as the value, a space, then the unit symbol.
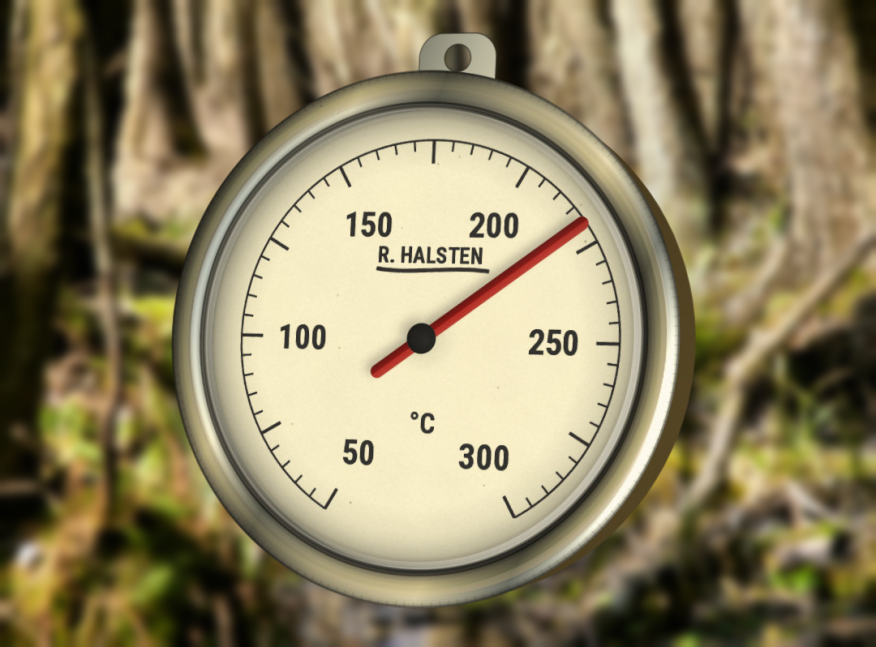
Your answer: 220 °C
